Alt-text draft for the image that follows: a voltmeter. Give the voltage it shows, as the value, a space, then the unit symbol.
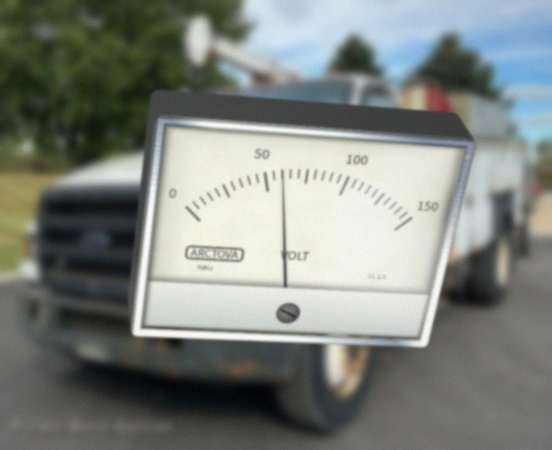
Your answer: 60 V
